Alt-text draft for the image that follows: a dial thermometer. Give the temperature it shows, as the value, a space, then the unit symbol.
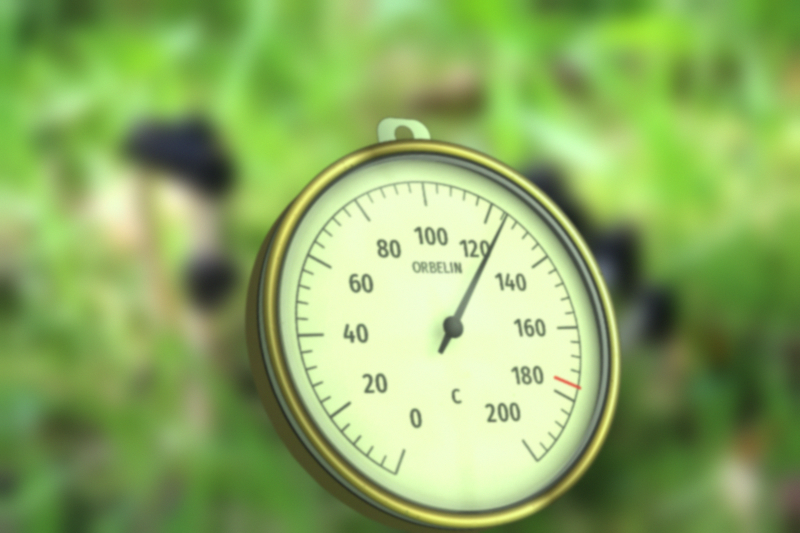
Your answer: 124 °C
